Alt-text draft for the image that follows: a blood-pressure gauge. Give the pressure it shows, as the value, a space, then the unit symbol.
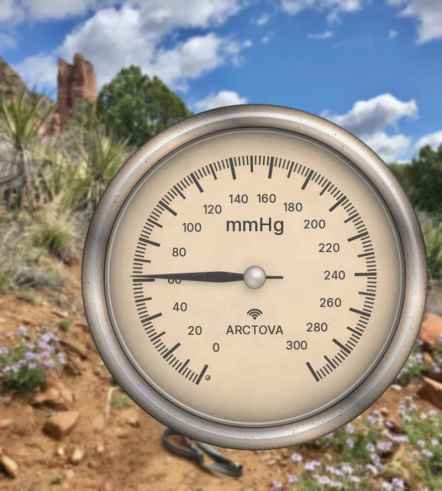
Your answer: 62 mmHg
